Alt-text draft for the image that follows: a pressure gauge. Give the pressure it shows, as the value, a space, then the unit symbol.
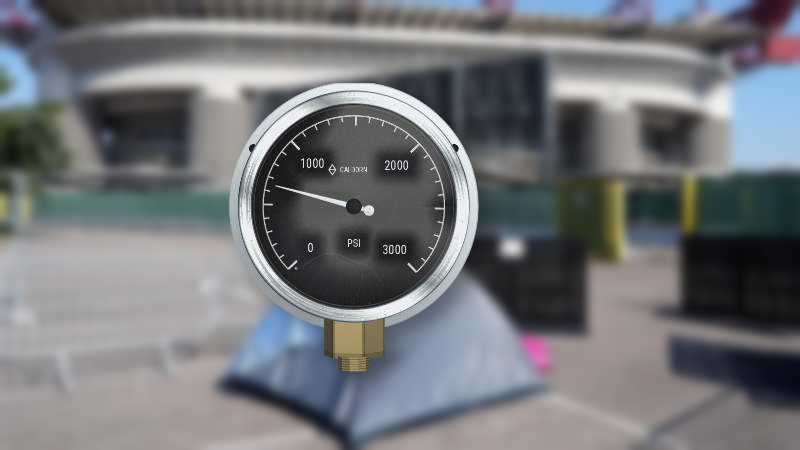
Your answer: 650 psi
